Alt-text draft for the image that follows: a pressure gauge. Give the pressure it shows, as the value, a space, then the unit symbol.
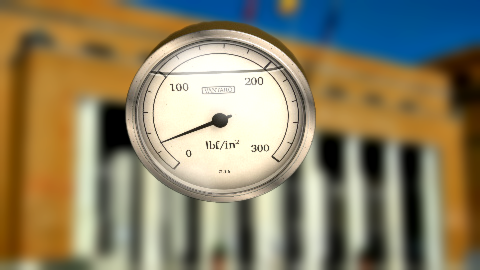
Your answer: 30 psi
